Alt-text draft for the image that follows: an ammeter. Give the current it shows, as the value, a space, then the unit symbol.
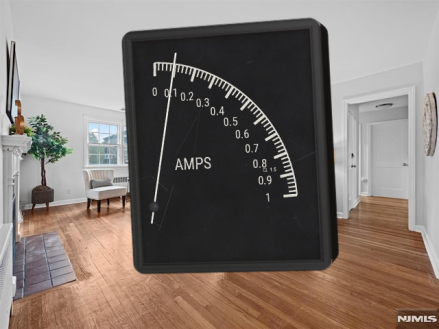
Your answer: 0.1 A
